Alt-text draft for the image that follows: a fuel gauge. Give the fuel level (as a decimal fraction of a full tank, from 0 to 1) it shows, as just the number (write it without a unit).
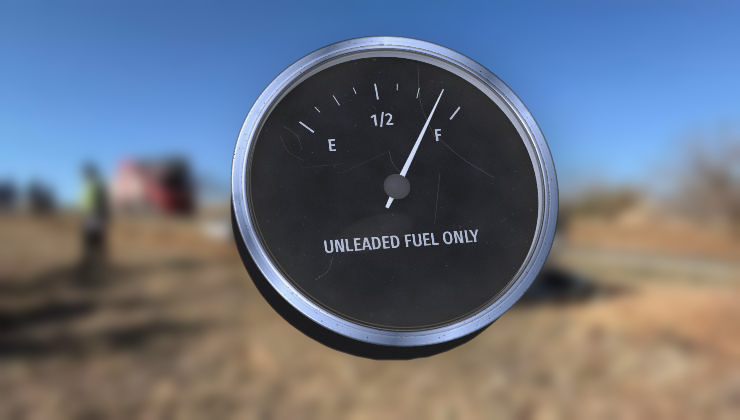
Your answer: 0.875
